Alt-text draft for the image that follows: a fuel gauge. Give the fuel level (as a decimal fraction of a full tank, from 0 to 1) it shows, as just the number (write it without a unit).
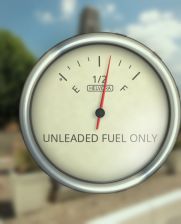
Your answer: 0.625
